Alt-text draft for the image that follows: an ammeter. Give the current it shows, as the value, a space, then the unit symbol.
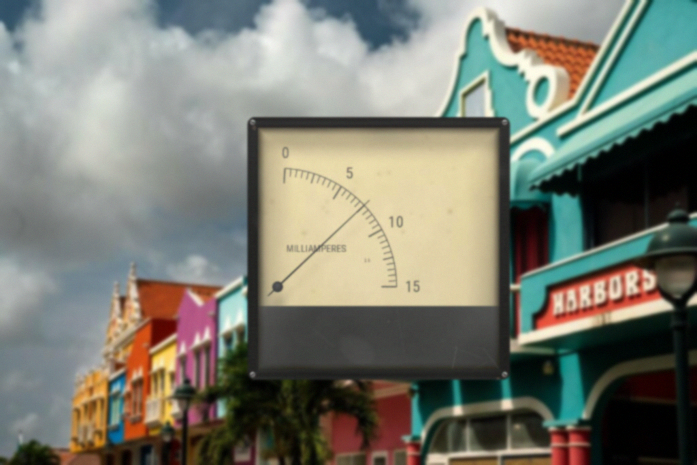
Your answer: 7.5 mA
